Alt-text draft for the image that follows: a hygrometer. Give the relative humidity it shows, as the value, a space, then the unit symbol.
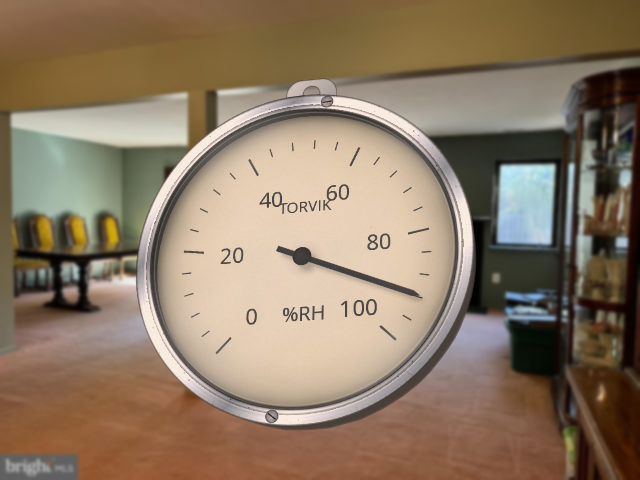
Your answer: 92 %
